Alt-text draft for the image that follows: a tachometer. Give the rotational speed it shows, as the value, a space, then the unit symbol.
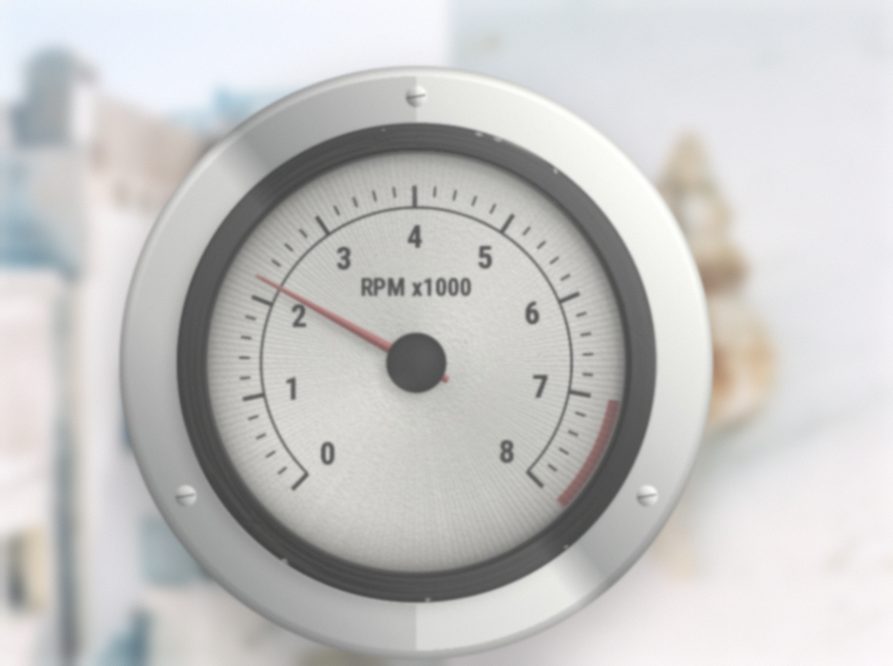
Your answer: 2200 rpm
